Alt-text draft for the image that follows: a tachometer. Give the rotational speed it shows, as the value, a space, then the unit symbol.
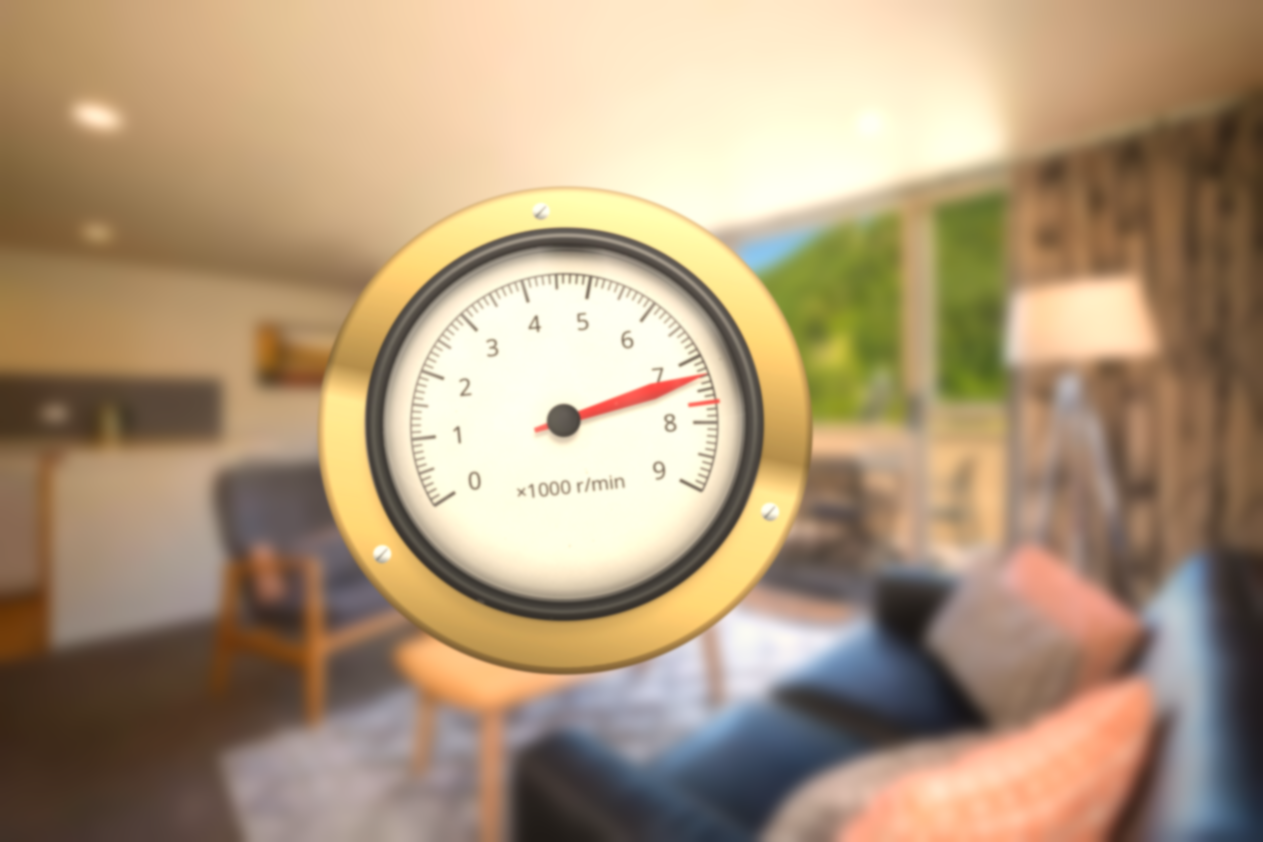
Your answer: 7300 rpm
